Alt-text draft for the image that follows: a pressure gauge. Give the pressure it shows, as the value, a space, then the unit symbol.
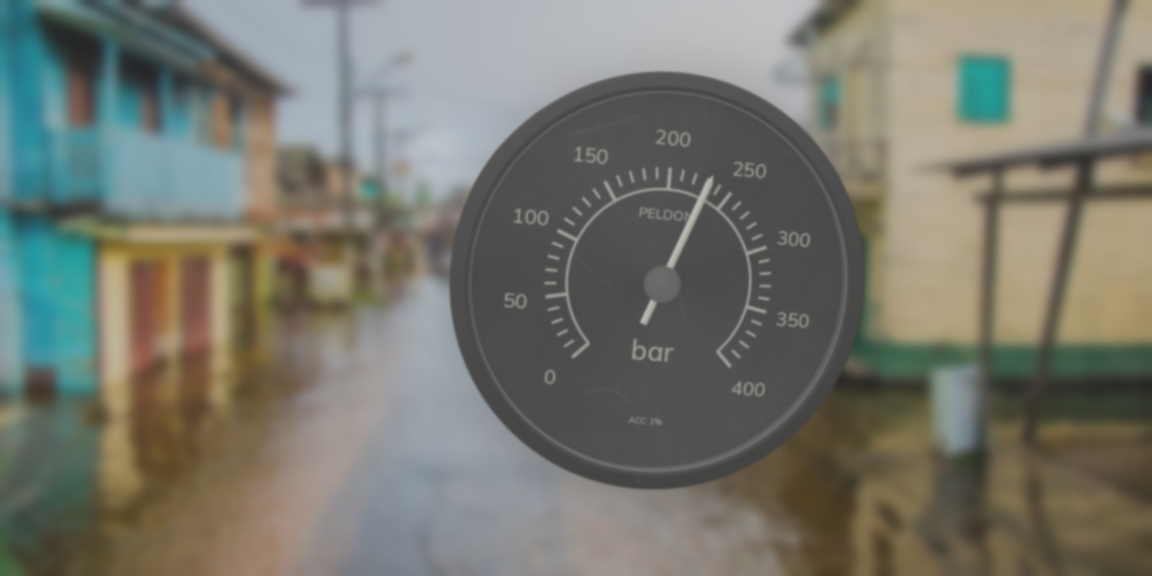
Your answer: 230 bar
